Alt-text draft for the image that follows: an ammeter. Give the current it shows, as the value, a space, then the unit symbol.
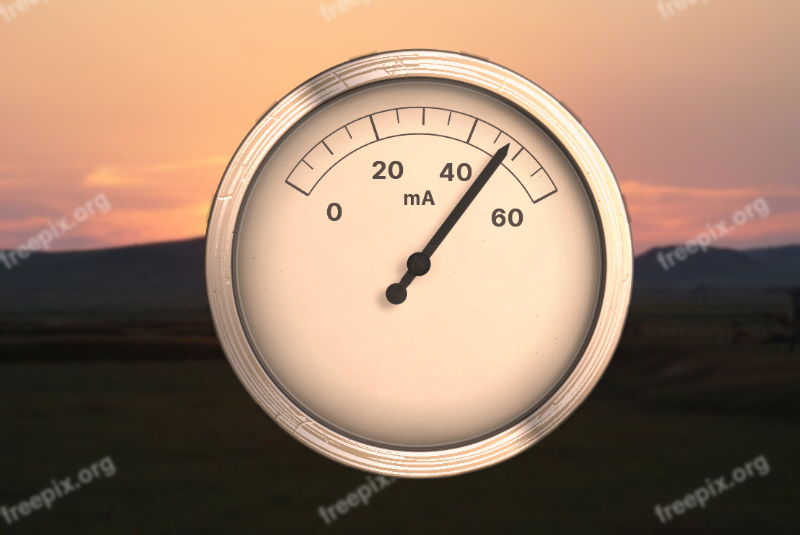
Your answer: 47.5 mA
